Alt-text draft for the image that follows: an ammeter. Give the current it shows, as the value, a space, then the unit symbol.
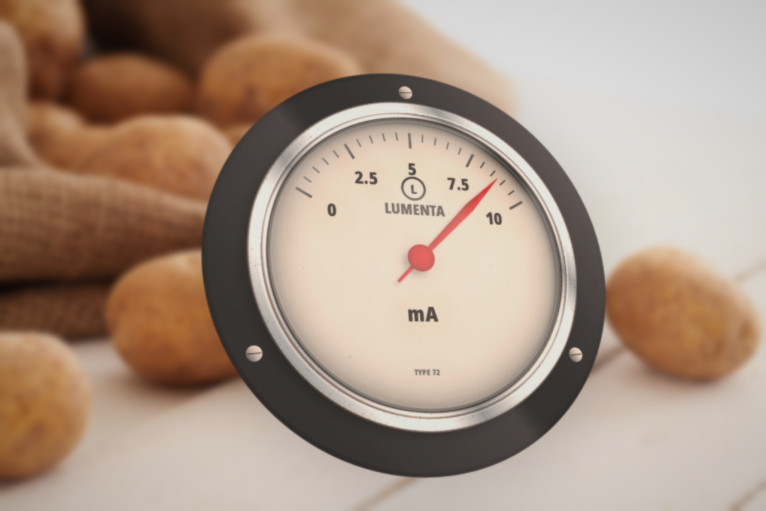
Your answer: 8.75 mA
